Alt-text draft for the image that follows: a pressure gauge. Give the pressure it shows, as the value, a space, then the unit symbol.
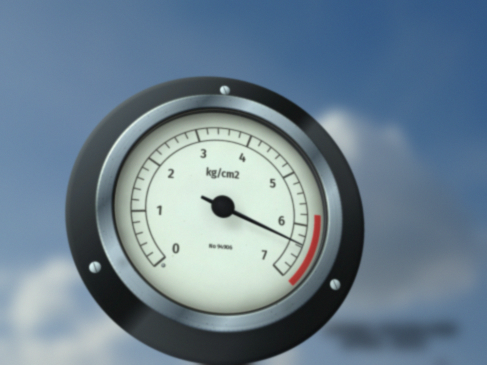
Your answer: 6.4 kg/cm²
